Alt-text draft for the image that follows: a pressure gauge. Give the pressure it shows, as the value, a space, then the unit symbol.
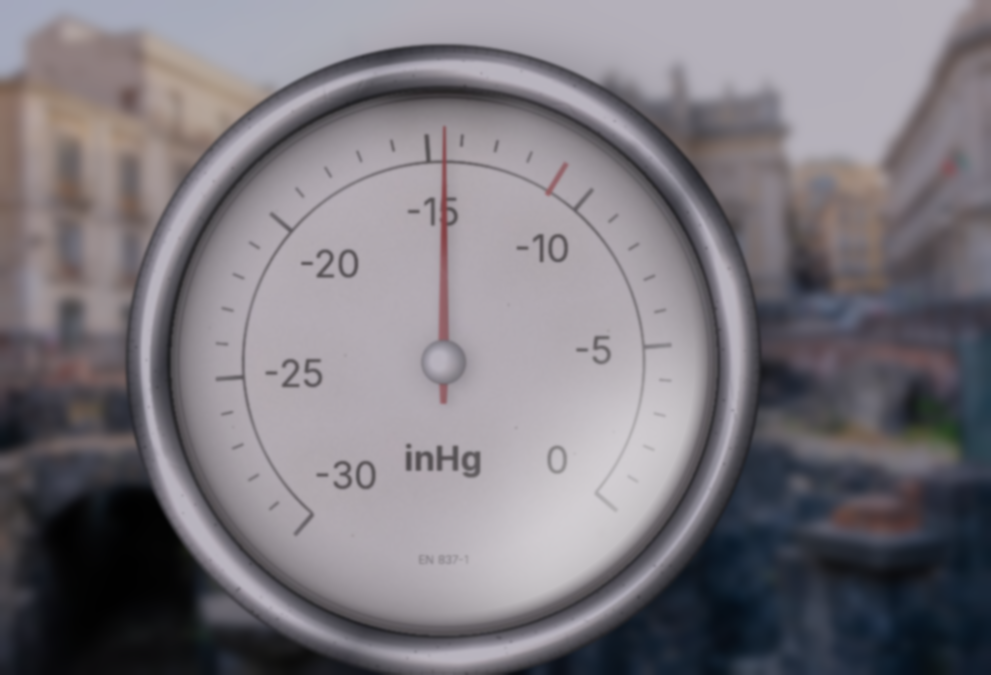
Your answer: -14.5 inHg
